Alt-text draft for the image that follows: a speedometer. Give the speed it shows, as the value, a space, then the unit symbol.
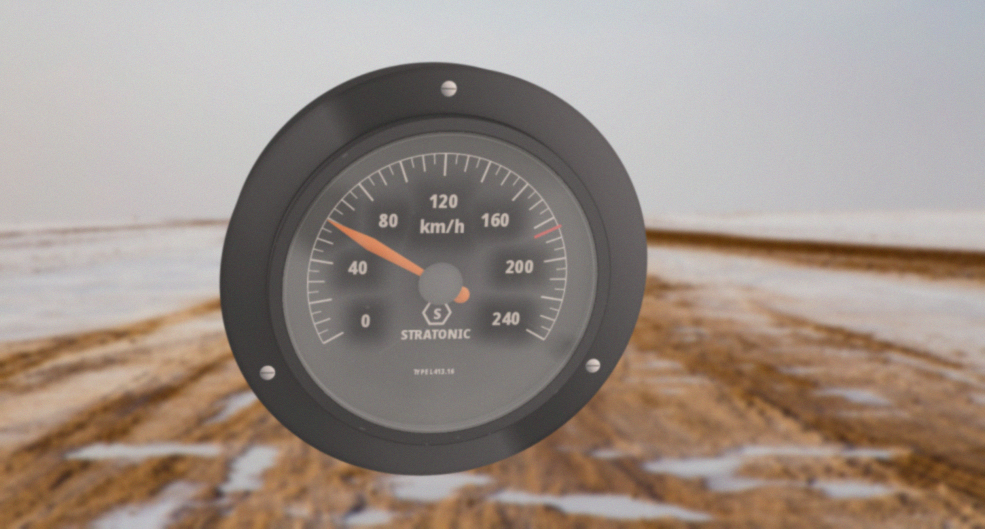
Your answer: 60 km/h
